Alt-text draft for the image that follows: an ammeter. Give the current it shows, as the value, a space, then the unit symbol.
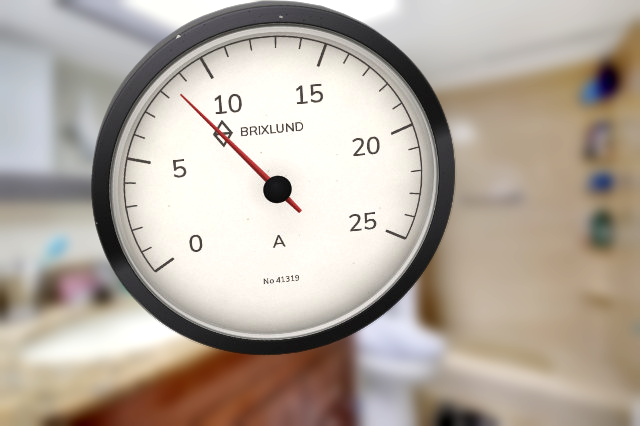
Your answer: 8.5 A
